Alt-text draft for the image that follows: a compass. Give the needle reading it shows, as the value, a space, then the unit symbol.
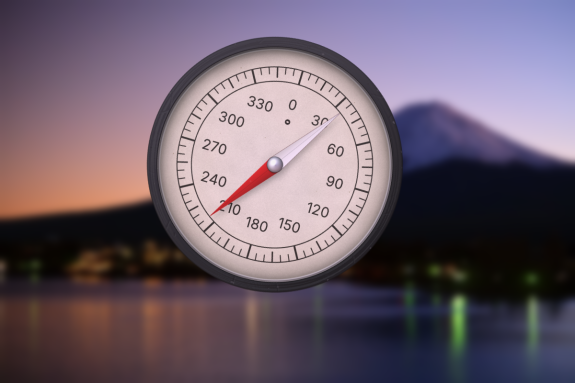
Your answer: 215 °
